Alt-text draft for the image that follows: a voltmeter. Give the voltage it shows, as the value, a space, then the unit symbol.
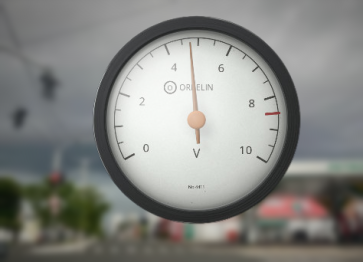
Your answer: 4.75 V
